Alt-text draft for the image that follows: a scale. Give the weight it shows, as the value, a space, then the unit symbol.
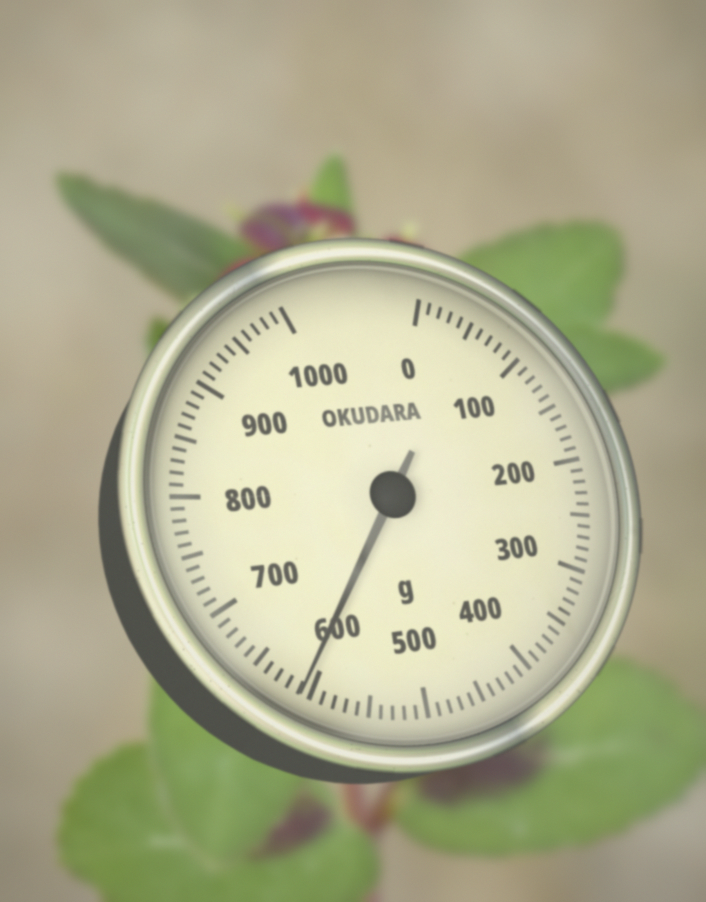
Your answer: 610 g
